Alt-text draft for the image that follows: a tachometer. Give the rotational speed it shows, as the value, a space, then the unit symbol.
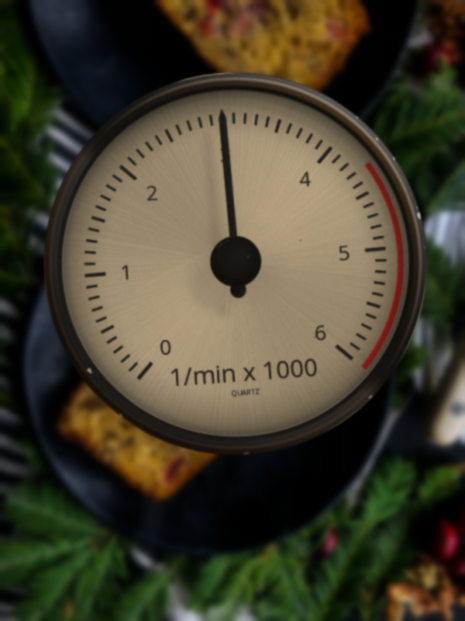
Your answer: 3000 rpm
